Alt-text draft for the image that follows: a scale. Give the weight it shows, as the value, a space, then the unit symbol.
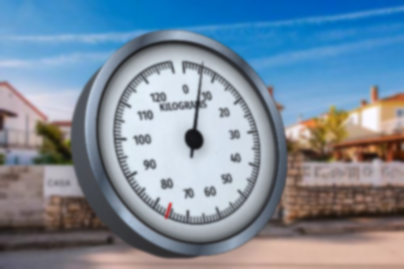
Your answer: 5 kg
